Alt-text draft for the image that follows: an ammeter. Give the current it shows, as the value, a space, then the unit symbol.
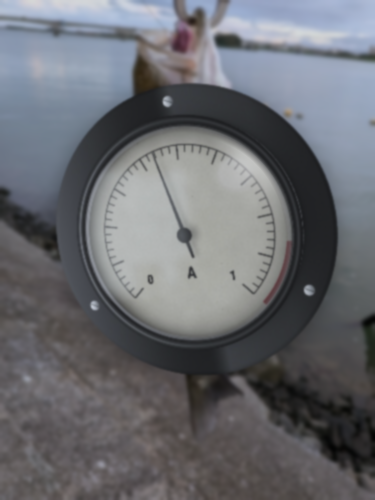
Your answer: 0.44 A
